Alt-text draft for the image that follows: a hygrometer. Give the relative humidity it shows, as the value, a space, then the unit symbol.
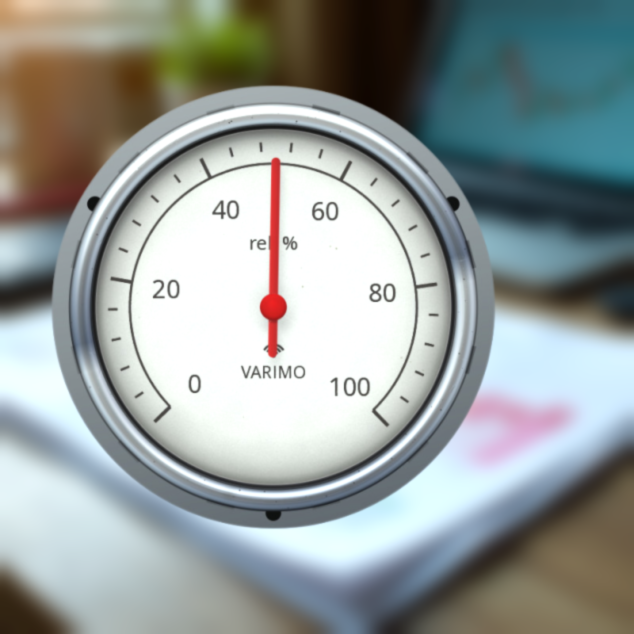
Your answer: 50 %
